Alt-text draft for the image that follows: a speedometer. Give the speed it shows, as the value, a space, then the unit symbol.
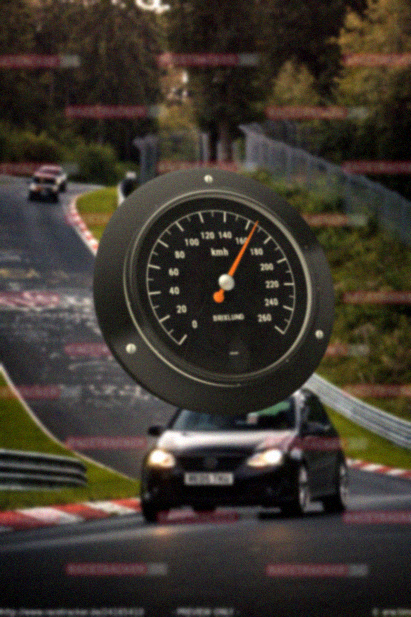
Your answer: 165 km/h
